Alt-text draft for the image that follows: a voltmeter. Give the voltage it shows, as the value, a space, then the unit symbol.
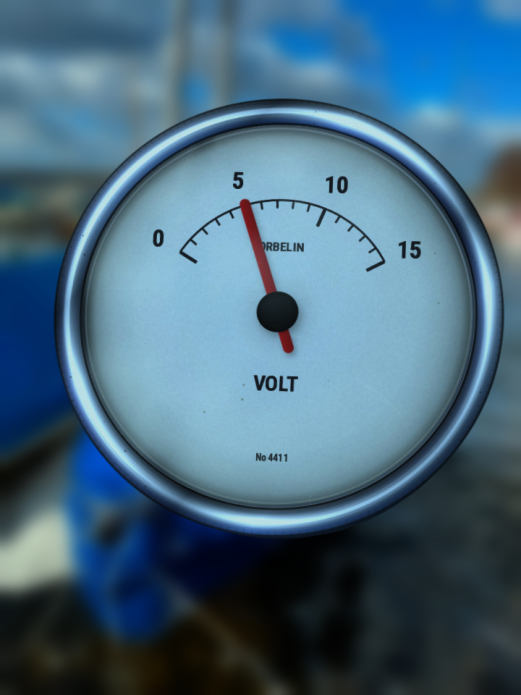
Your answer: 5 V
